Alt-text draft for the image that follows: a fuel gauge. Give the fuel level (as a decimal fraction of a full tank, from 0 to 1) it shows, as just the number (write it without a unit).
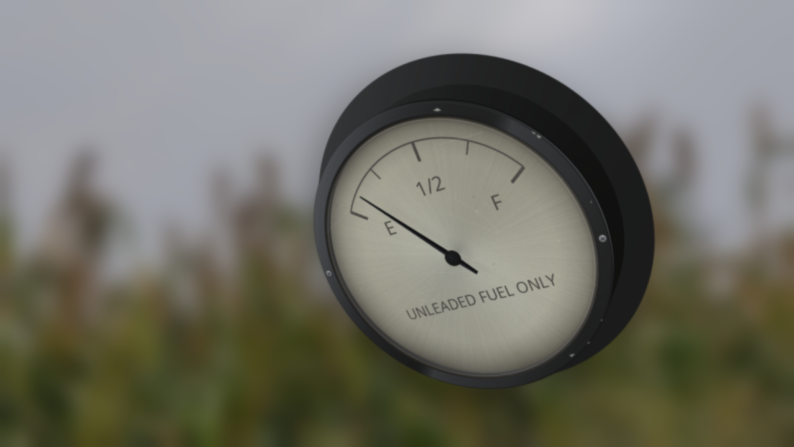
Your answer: 0.125
